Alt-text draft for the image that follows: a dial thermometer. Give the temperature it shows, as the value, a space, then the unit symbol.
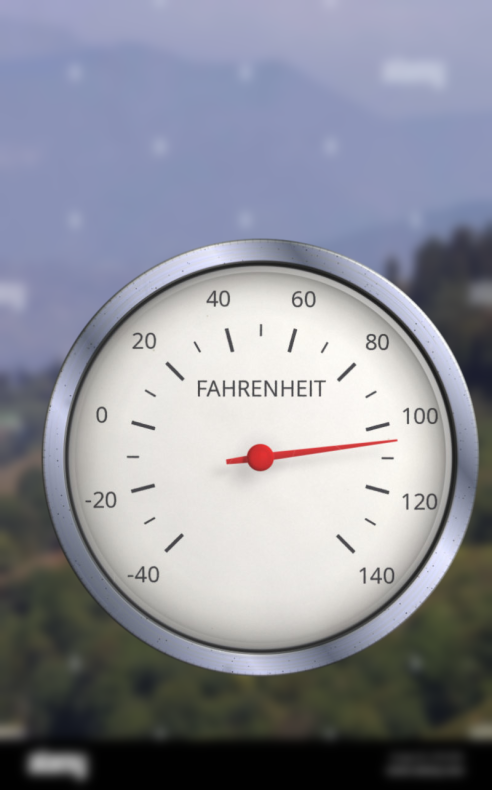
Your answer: 105 °F
